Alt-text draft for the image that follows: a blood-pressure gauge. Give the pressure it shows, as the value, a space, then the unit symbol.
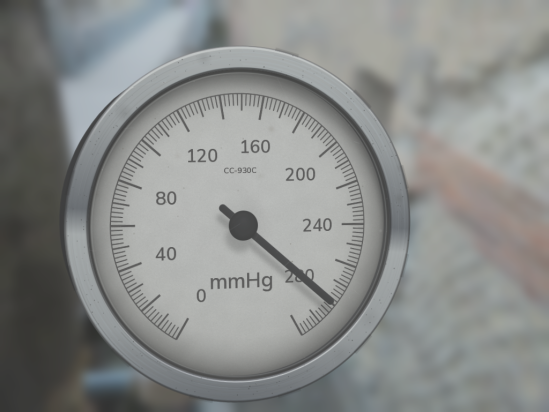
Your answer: 280 mmHg
